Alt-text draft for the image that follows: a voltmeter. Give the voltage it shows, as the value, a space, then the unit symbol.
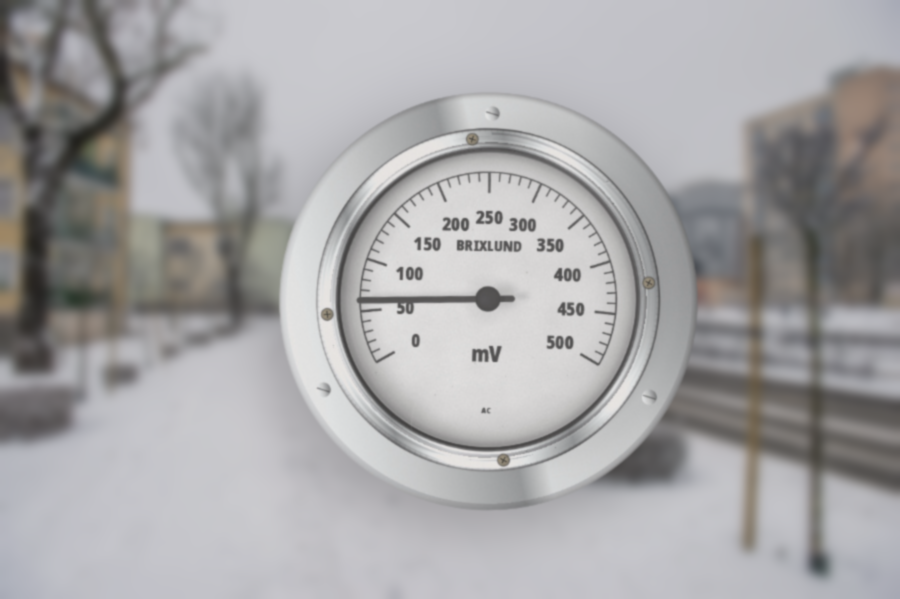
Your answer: 60 mV
